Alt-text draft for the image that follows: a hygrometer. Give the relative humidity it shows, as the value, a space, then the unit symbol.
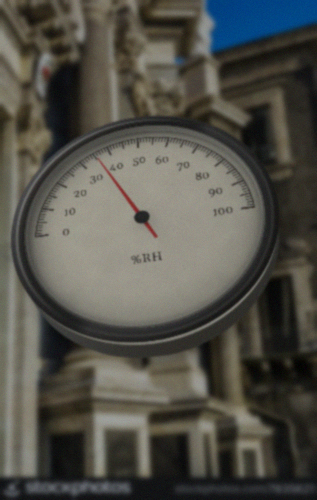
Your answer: 35 %
